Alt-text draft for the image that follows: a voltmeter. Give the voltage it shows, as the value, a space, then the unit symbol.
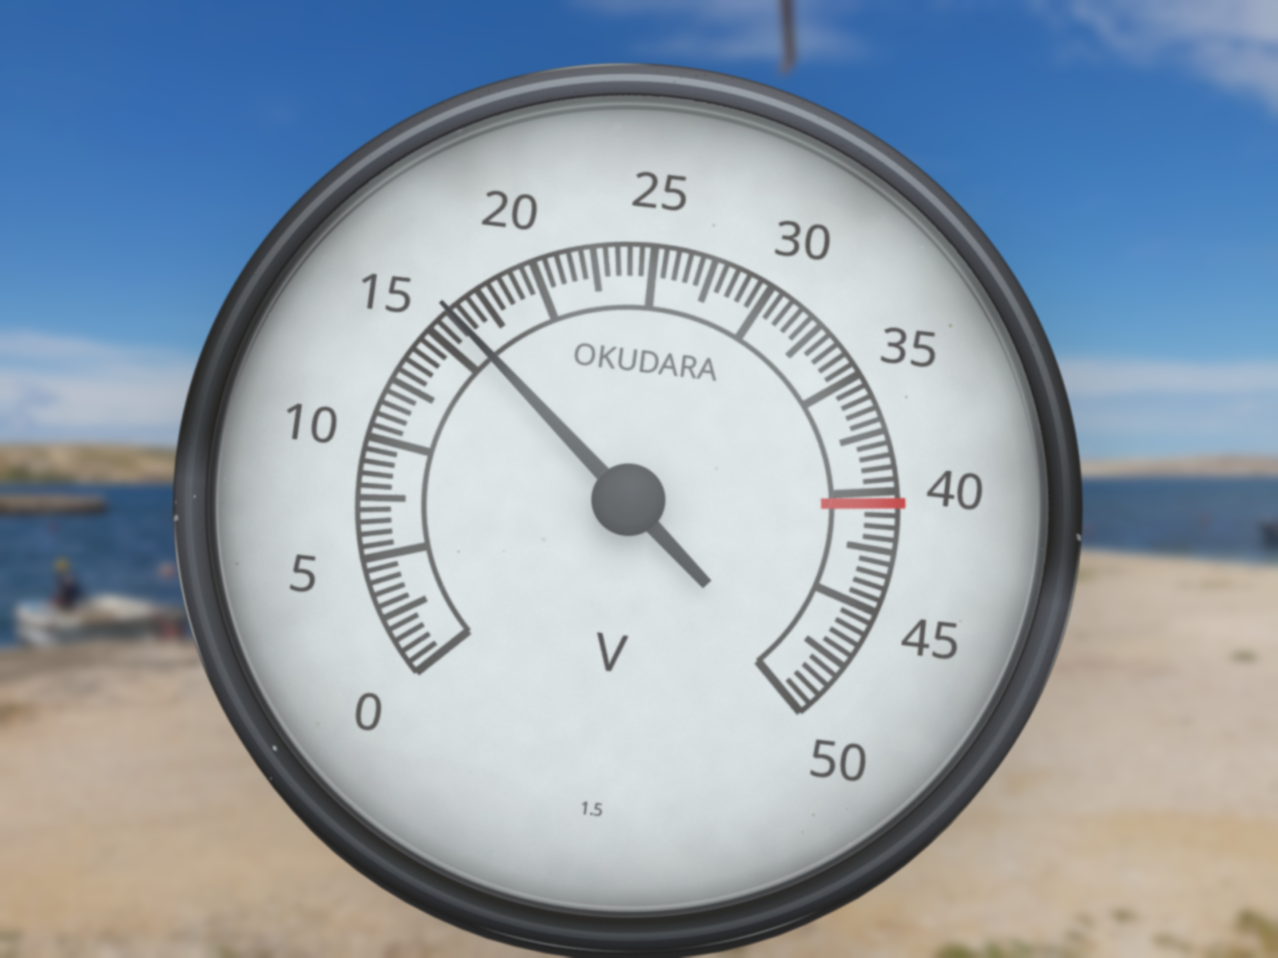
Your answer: 16 V
